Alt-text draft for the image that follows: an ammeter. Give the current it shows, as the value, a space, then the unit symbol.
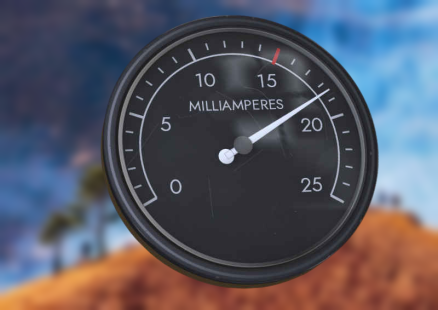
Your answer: 18.5 mA
